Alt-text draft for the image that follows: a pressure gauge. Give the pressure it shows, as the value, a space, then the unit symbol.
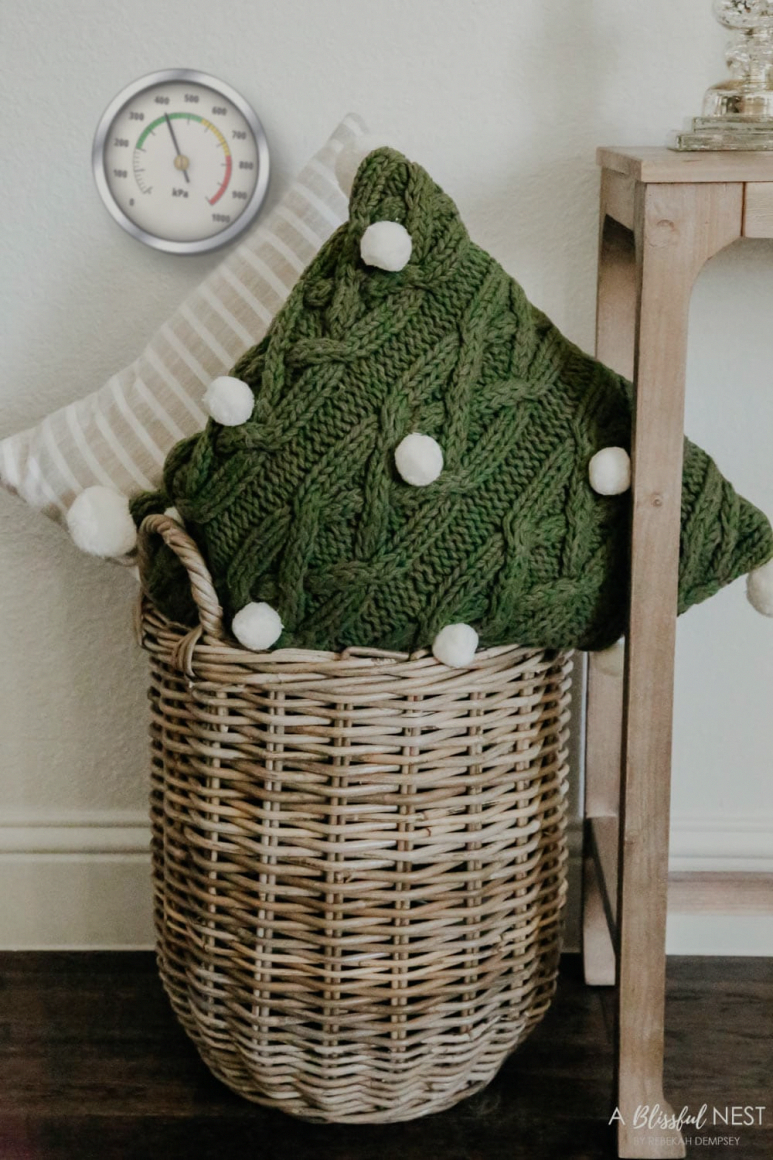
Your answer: 400 kPa
